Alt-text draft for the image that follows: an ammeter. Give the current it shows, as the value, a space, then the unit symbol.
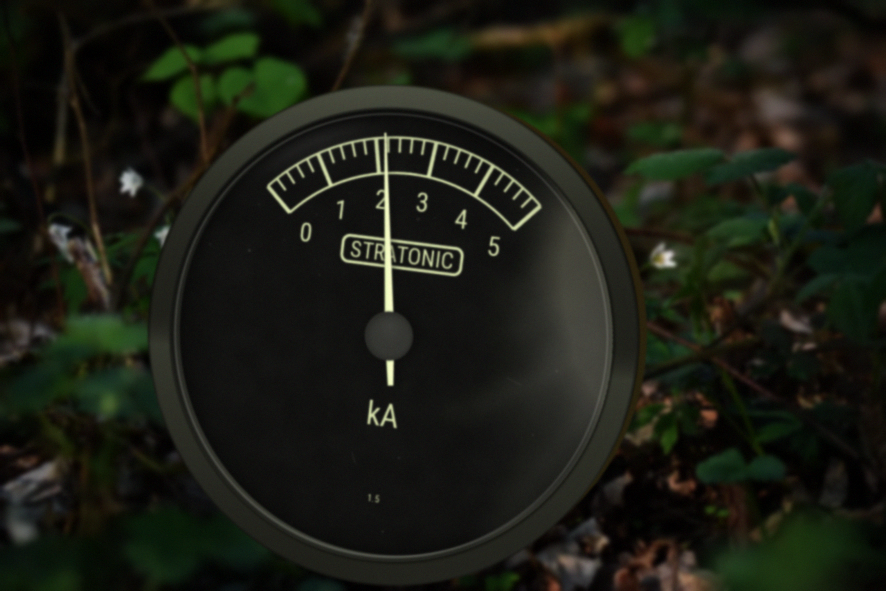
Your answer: 2.2 kA
